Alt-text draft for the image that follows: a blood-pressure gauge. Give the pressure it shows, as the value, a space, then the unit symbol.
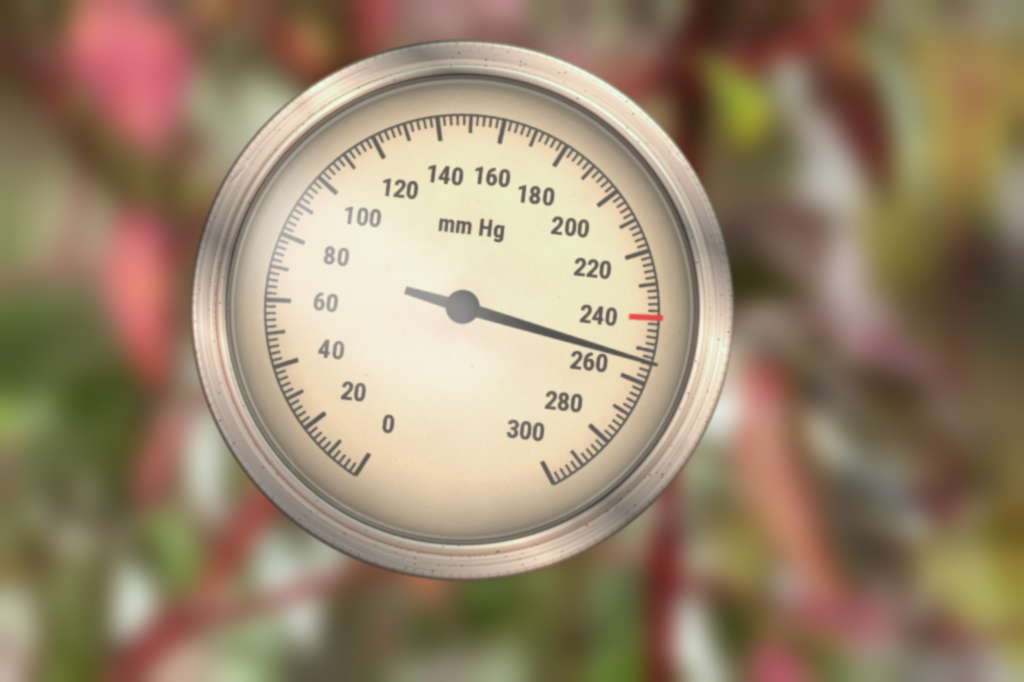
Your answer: 254 mmHg
